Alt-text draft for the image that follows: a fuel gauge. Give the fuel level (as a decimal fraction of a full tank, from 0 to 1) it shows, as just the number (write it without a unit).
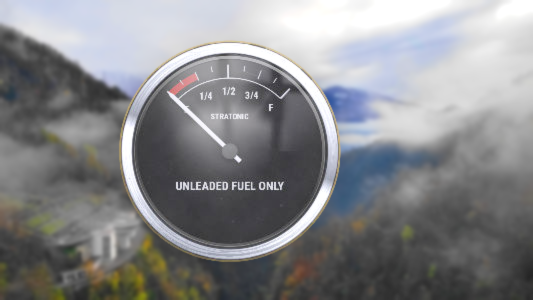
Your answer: 0
